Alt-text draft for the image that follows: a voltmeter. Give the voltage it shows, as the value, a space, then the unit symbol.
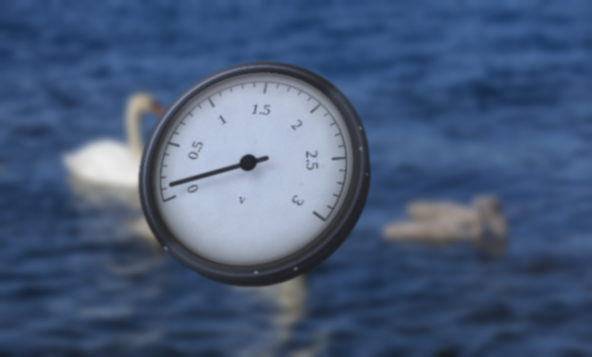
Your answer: 0.1 V
